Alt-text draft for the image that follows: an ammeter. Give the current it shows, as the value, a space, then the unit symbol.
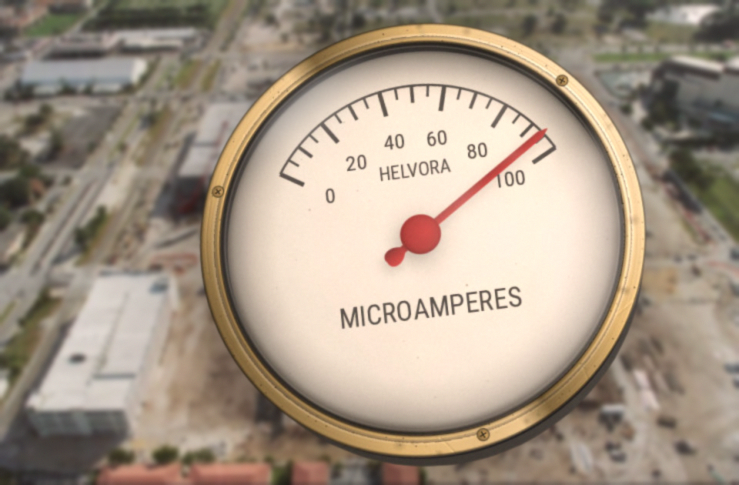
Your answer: 95 µA
